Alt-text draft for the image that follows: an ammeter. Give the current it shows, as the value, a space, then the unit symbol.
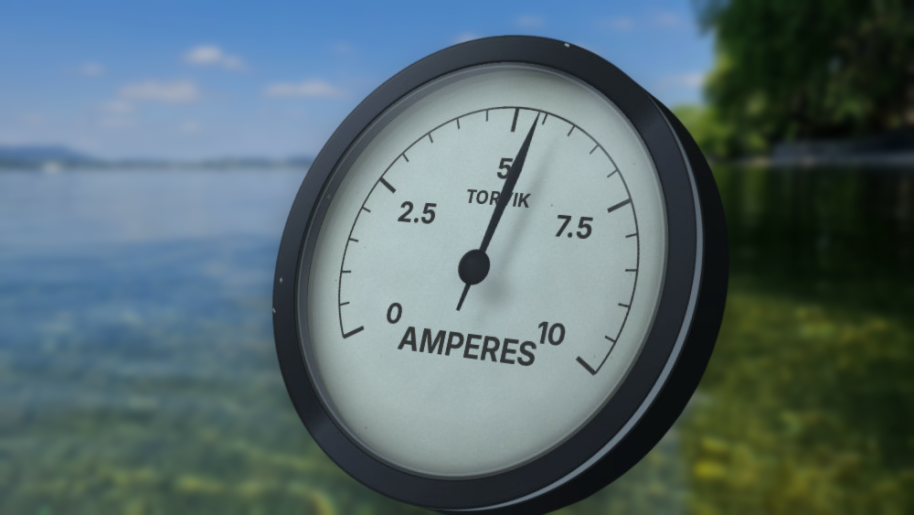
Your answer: 5.5 A
